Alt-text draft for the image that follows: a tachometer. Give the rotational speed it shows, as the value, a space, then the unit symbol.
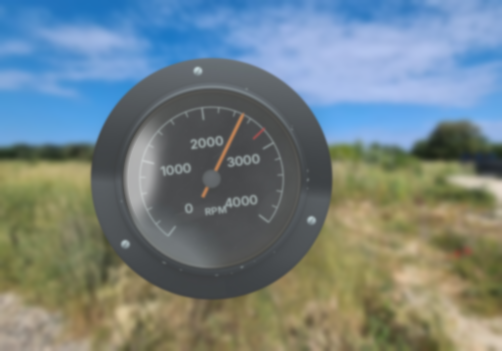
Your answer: 2500 rpm
